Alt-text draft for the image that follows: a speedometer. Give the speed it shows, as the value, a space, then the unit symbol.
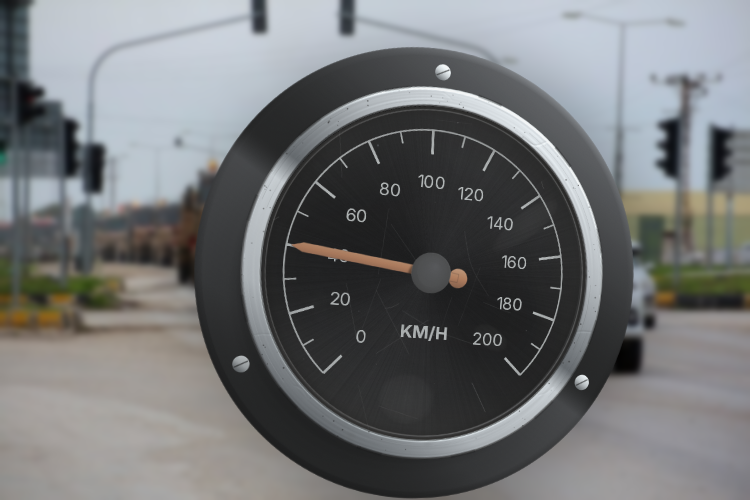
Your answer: 40 km/h
